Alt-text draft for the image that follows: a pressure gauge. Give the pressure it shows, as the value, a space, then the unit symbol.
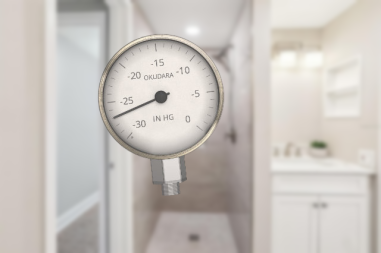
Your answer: -27 inHg
